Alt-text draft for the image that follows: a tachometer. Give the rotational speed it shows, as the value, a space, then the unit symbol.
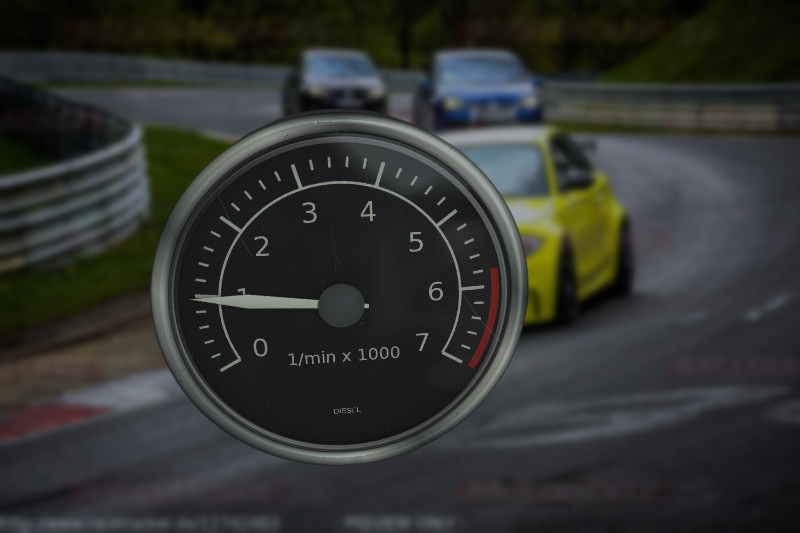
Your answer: 1000 rpm
